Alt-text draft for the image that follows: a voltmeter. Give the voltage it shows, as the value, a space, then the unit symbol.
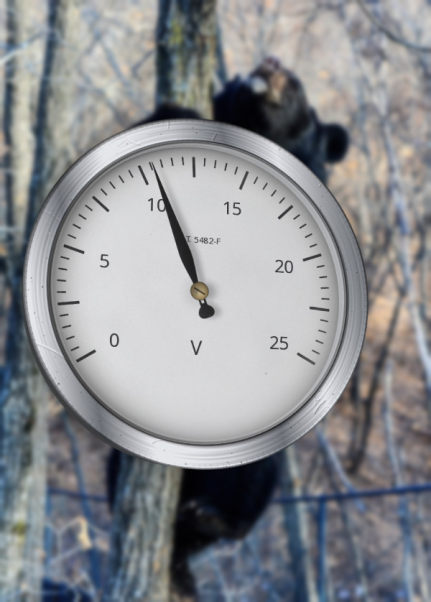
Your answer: 10.5 V
